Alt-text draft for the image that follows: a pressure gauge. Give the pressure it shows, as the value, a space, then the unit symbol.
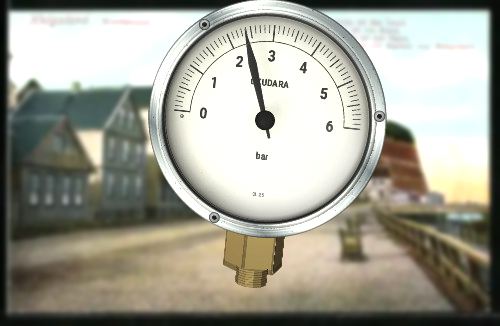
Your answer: 2.4 bar
